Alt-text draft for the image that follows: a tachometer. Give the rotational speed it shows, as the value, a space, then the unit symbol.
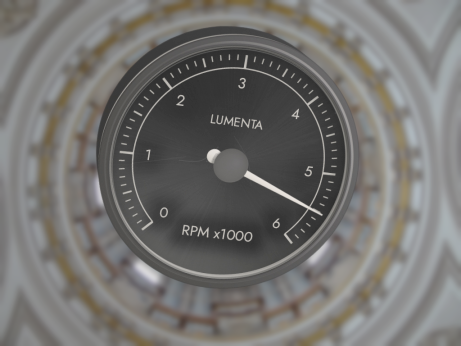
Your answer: 5500 rpm
